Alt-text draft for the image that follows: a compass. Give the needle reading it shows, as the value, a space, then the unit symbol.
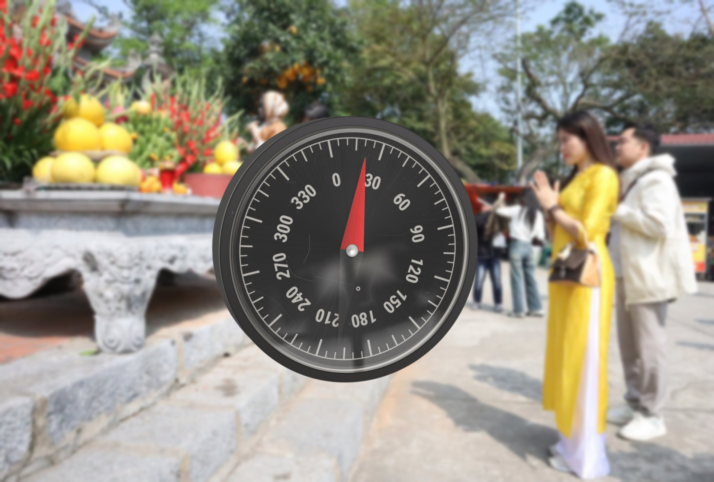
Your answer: 20 °
